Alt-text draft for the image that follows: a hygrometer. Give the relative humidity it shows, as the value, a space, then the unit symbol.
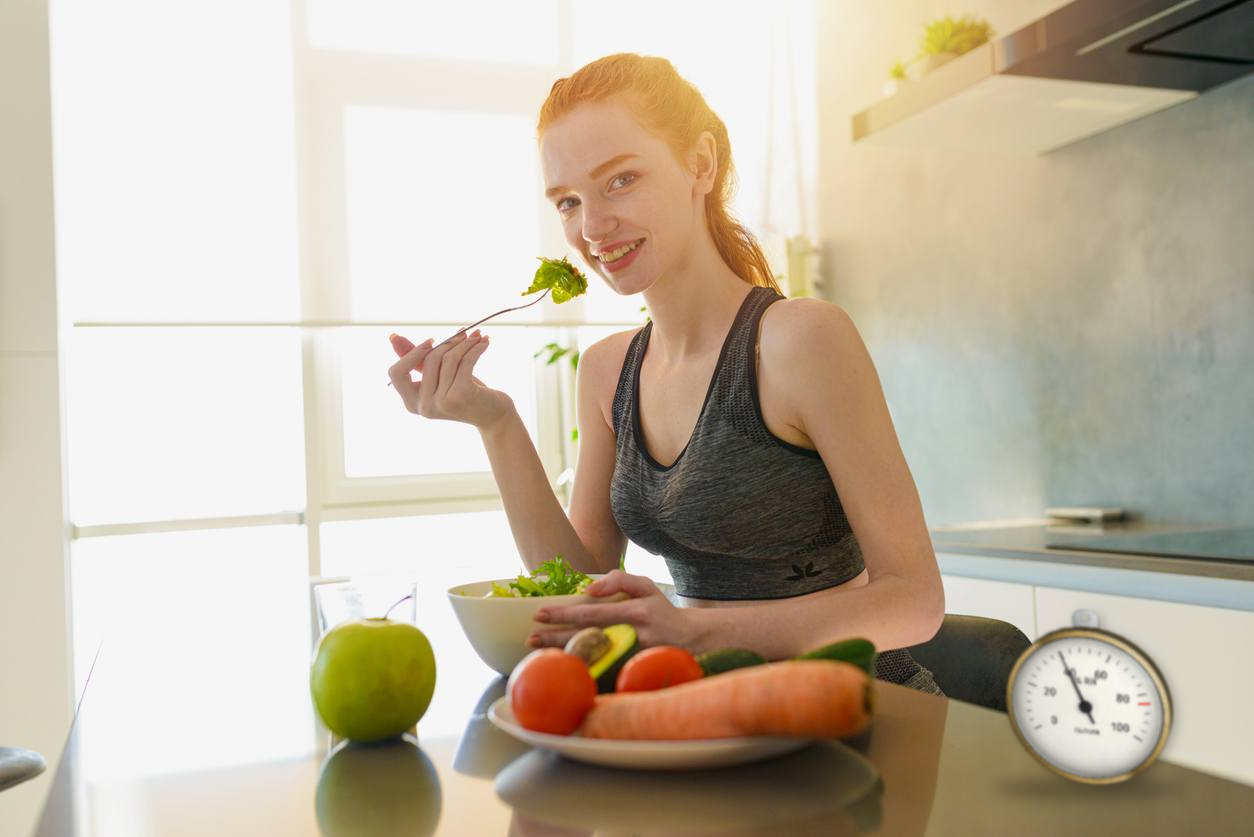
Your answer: 40 %
